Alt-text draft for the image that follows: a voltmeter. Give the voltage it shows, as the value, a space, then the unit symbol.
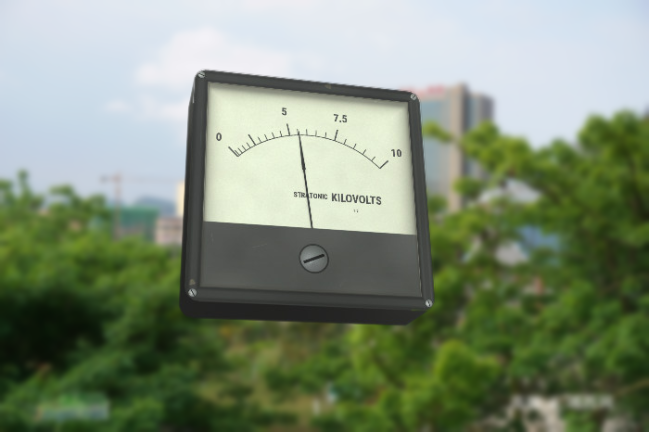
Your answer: 5.5 kV
